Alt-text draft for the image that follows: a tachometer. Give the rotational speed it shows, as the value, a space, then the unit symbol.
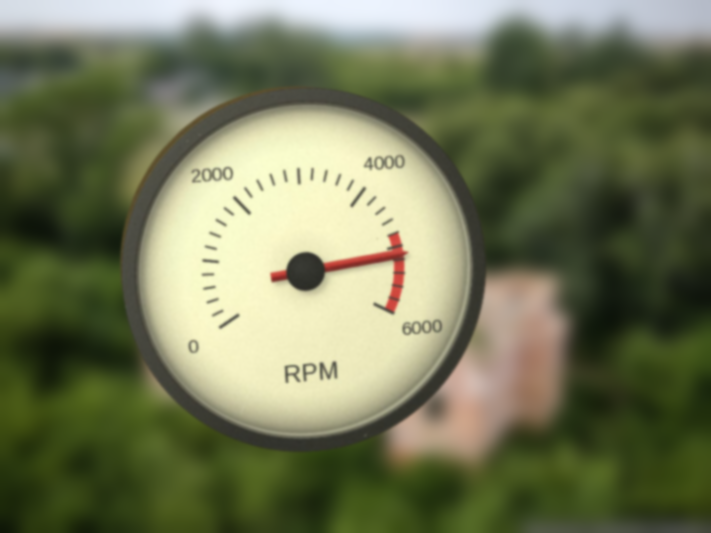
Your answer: 5100 rpm
